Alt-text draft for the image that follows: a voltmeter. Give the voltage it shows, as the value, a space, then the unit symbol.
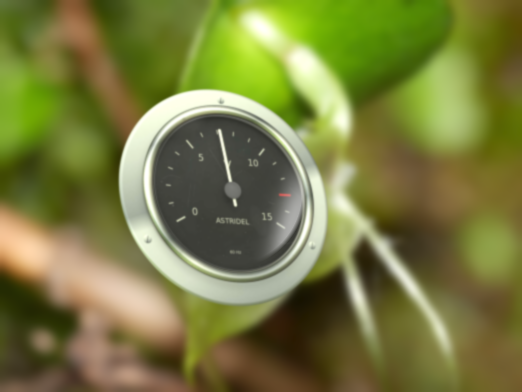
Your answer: 7 V
